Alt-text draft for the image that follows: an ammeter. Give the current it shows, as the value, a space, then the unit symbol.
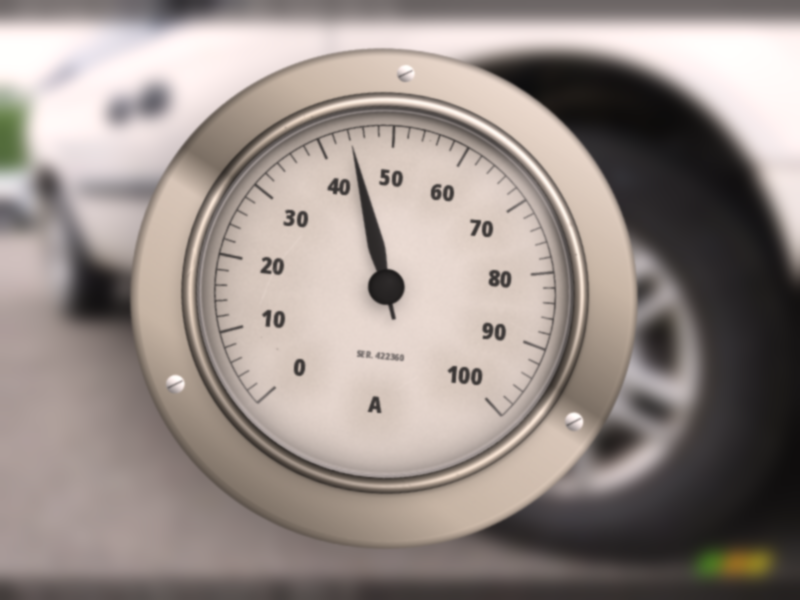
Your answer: 44 A
